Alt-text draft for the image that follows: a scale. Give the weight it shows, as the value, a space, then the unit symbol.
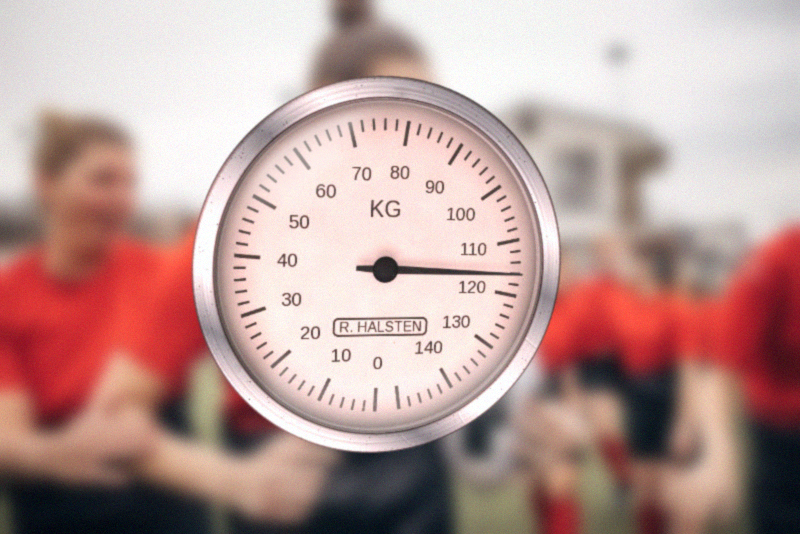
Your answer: 116 kg
